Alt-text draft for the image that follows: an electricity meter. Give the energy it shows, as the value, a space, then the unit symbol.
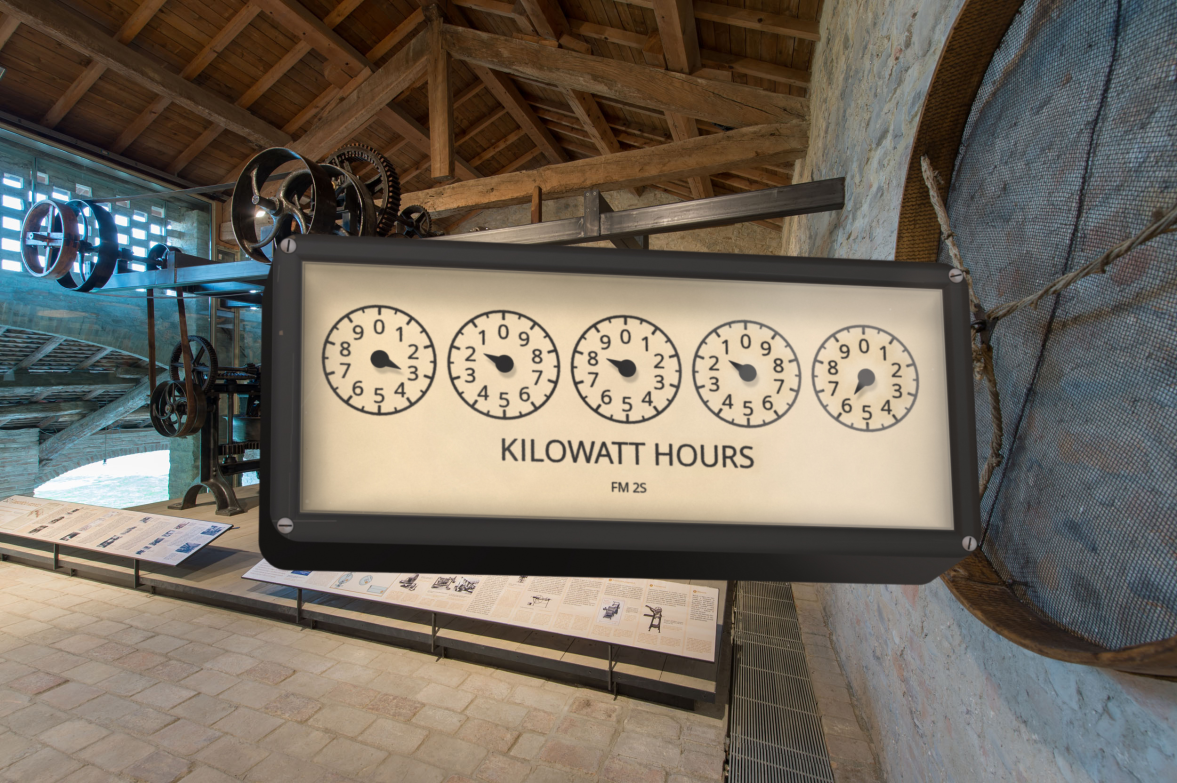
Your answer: 31816 kWh
